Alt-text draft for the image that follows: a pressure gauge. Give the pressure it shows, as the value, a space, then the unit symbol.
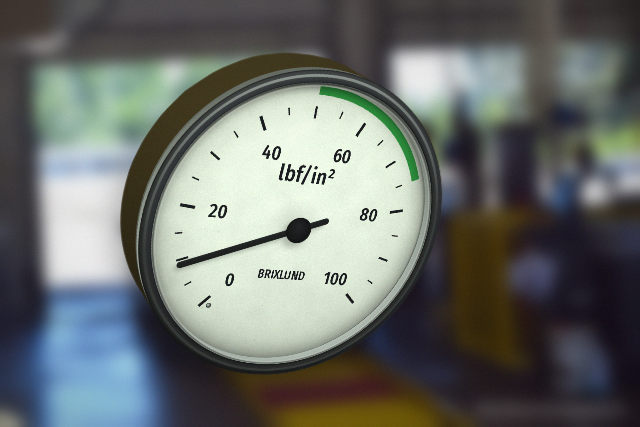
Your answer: 10 psi
